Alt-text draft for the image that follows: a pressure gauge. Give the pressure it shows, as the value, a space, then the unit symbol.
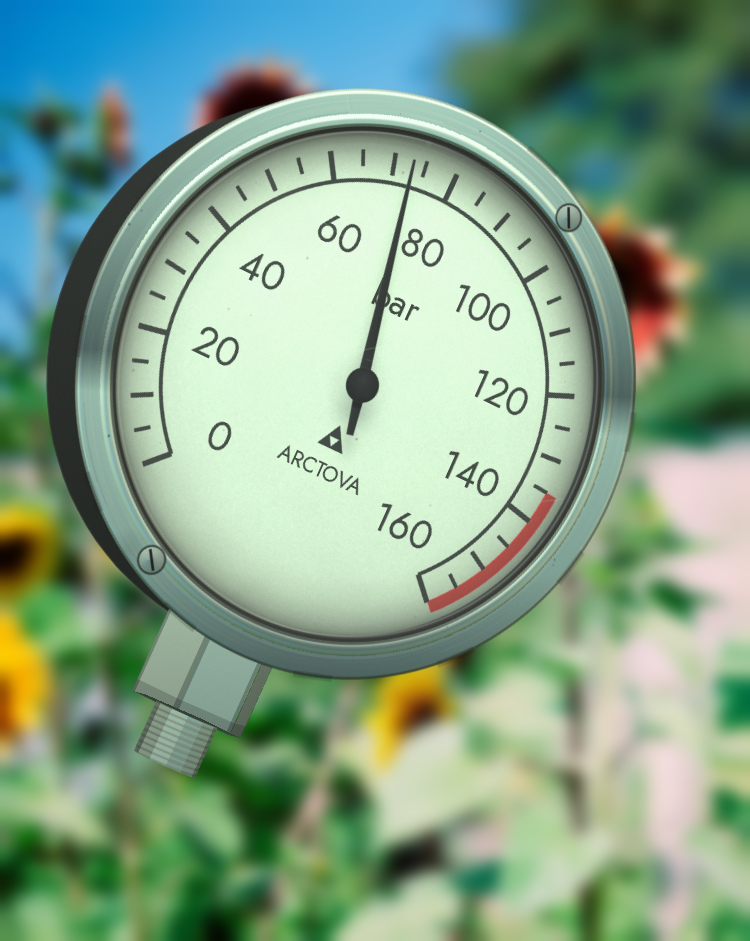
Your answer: 72.5 bar
